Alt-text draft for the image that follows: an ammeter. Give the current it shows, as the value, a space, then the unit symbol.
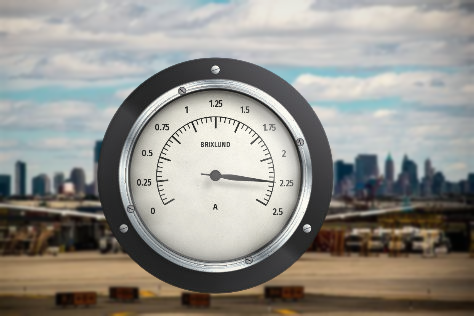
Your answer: 2.25 A
